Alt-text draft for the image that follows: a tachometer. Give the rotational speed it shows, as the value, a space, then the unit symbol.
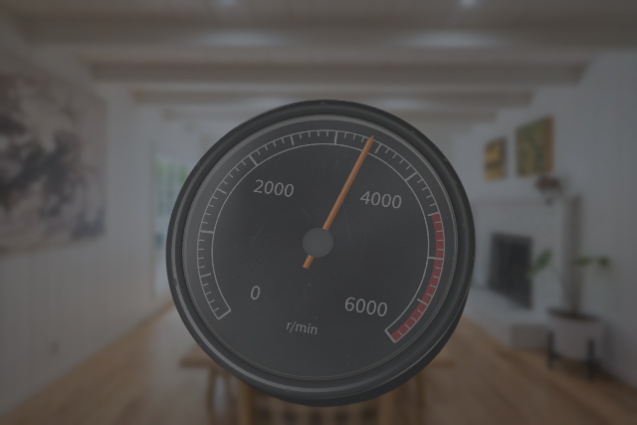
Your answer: 3400 rpm
